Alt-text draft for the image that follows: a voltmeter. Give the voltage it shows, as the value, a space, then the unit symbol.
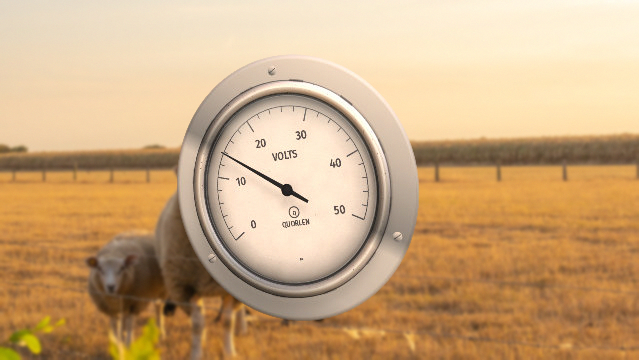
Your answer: 14 V
